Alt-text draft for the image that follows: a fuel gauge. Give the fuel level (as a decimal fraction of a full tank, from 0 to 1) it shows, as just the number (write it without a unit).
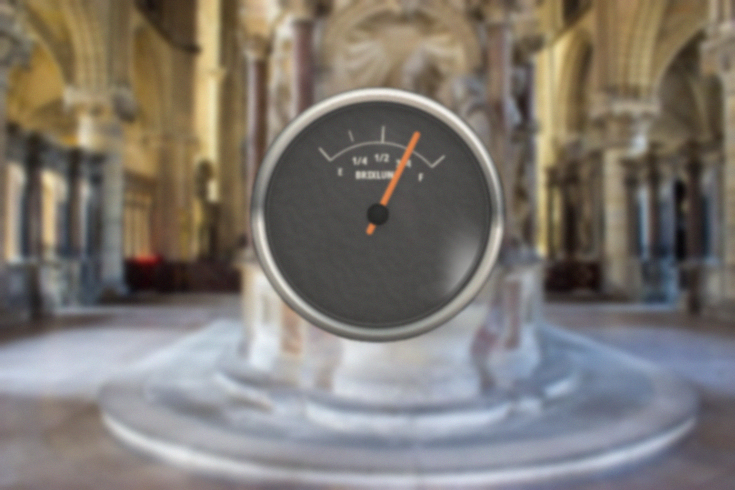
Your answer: 0.75
